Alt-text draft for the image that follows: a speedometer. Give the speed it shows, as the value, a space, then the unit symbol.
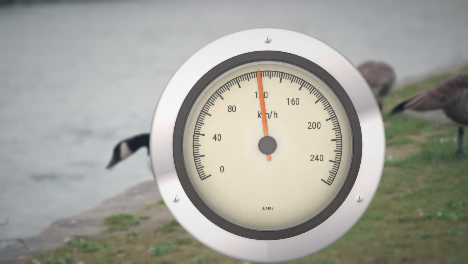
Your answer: 120 km/h
